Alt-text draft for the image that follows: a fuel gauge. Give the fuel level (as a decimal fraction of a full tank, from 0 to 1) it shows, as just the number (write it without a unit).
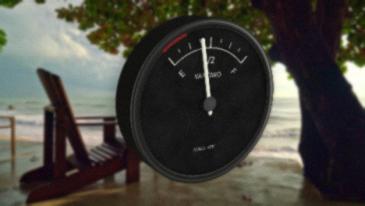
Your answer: 0.375
